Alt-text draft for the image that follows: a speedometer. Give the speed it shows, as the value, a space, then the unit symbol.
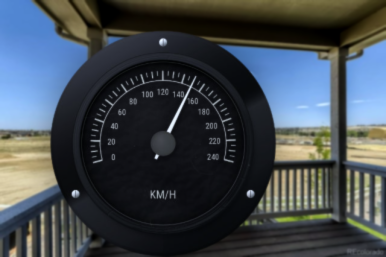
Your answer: 150 km/h
